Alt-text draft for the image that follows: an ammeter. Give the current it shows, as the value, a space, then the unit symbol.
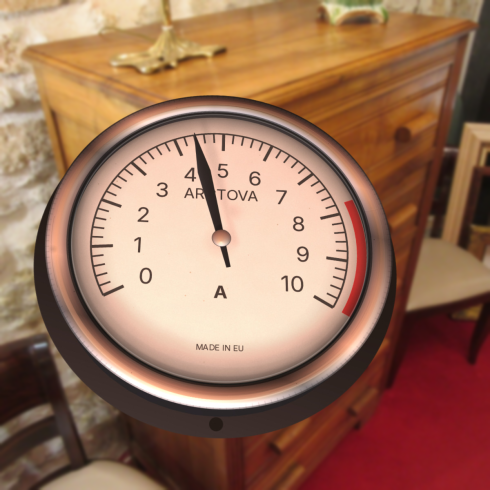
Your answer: 4.4 A
